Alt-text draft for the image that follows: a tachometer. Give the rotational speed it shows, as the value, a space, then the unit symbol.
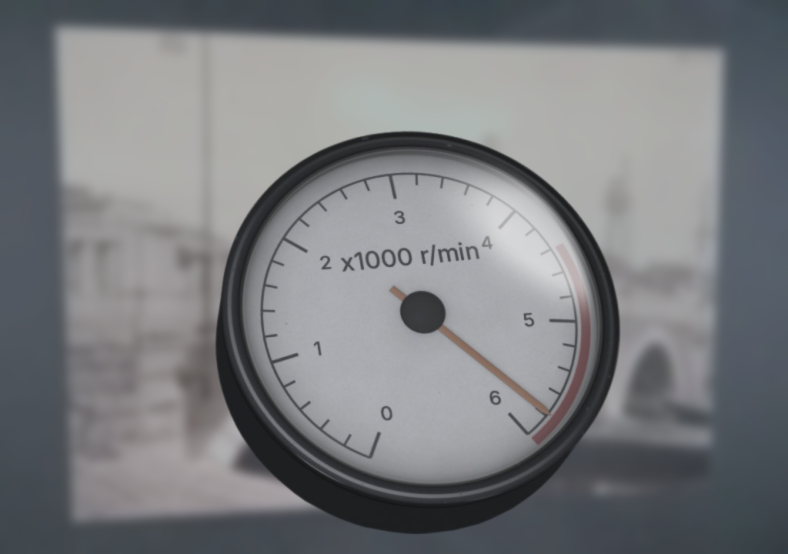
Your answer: 5800 rpm
